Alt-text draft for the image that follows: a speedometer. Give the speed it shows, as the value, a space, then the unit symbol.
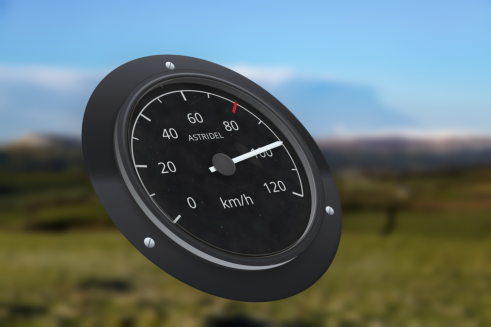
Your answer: 100 km/h
